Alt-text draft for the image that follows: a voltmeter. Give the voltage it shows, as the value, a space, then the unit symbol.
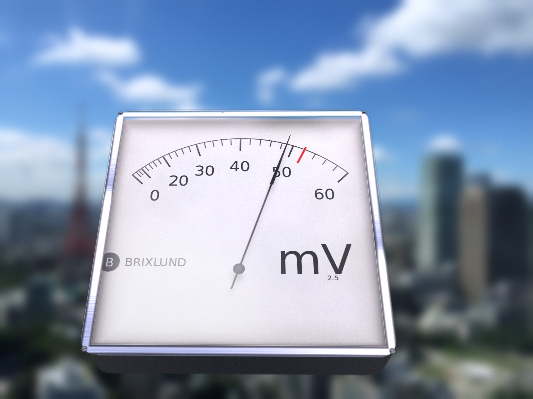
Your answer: 49 mV
